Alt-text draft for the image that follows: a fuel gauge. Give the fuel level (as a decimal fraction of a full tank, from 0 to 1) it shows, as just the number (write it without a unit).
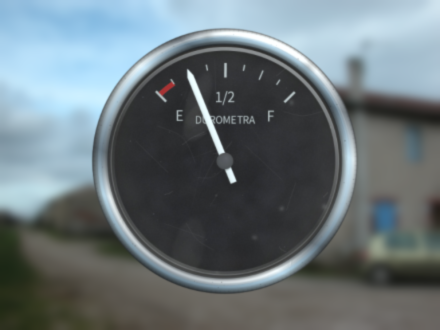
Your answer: 0.25
